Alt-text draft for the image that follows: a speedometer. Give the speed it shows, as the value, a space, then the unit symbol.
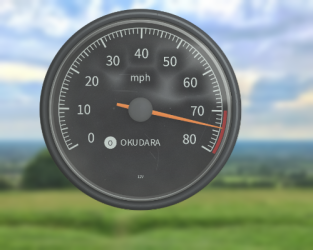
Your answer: 74 mph
